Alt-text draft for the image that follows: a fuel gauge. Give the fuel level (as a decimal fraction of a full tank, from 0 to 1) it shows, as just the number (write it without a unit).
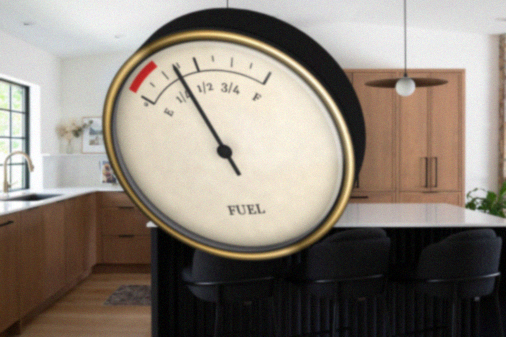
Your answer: 0.375
